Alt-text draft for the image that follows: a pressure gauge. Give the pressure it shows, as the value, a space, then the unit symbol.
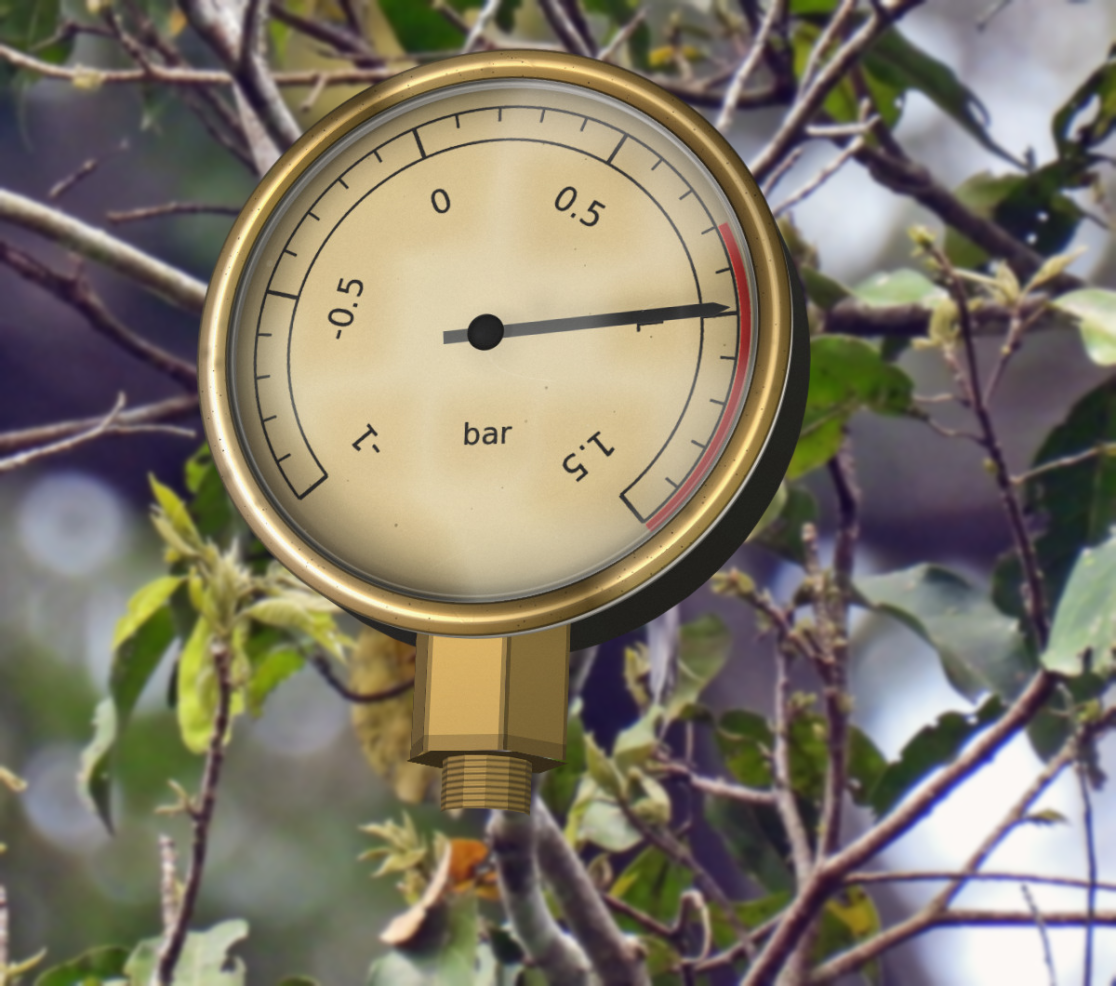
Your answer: 1 bar
